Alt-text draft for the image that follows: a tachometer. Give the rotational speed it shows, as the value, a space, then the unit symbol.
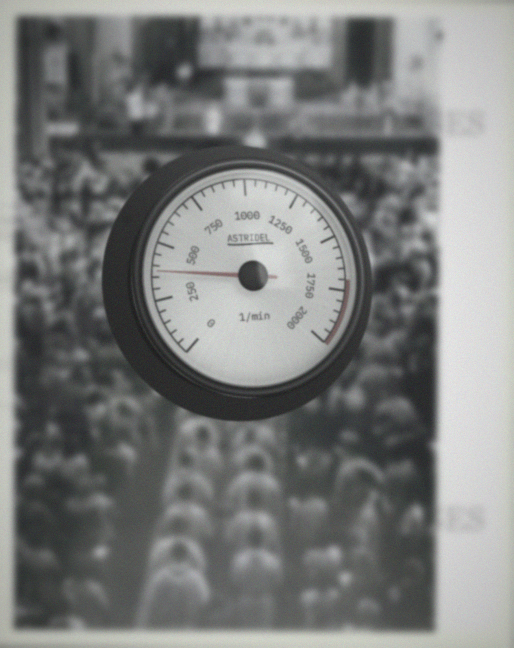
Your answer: 375 rpm
